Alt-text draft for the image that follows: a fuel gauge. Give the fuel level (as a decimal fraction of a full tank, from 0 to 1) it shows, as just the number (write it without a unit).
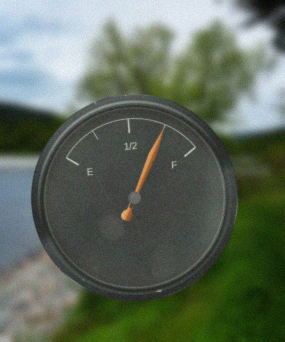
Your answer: 0.75
